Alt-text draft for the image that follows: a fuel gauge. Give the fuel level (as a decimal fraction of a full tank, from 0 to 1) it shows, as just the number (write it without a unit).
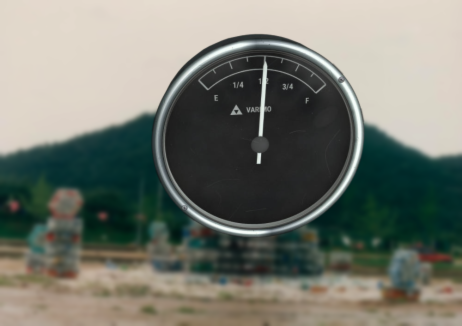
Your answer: 0.5
